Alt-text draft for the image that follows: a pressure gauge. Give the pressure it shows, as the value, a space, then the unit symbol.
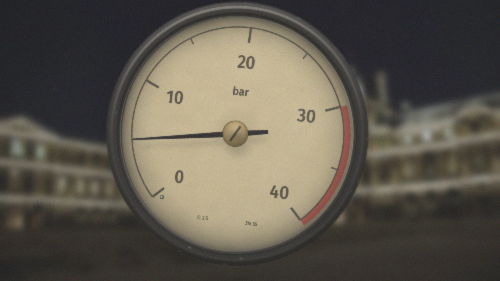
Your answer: 5 bar
